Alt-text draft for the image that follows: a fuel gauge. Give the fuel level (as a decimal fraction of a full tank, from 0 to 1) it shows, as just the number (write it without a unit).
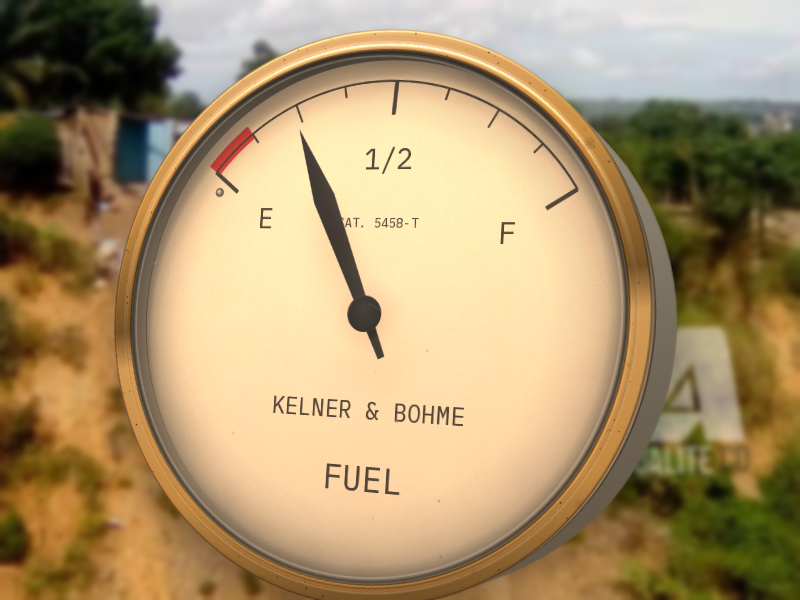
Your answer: 0.25
